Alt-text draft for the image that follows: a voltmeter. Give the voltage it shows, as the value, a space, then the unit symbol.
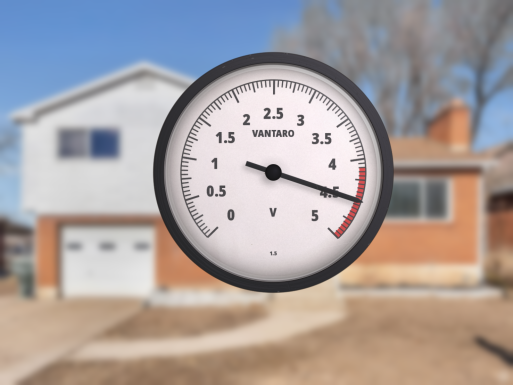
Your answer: 4.5 V
